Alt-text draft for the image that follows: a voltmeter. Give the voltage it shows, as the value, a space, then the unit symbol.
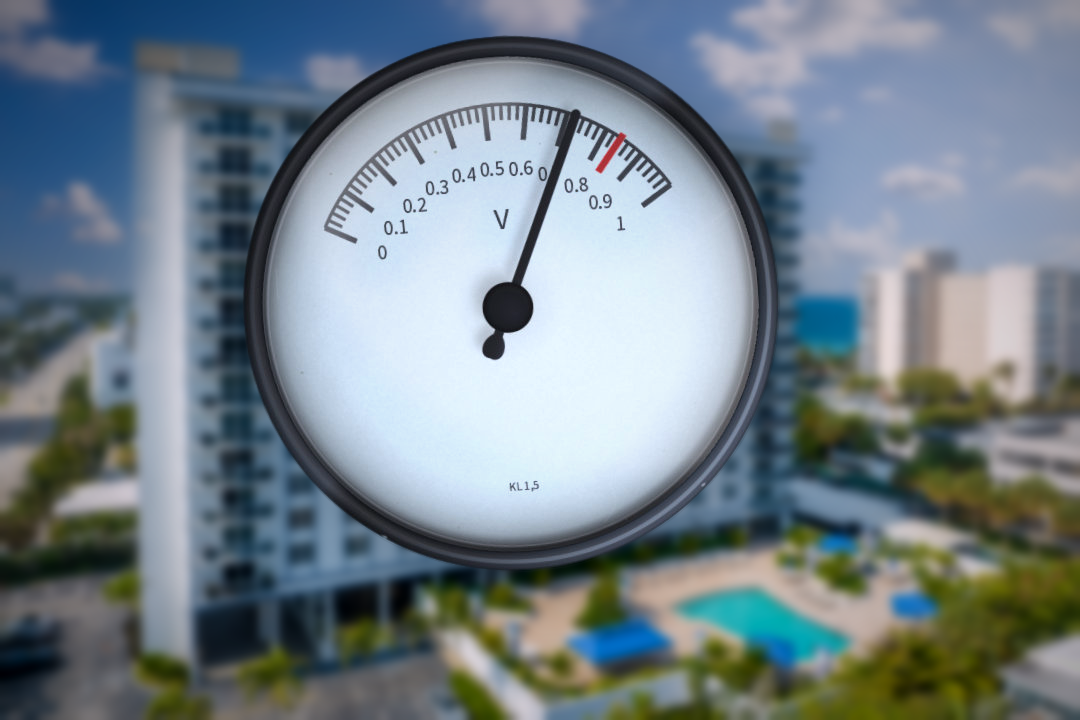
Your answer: 0.72 V
